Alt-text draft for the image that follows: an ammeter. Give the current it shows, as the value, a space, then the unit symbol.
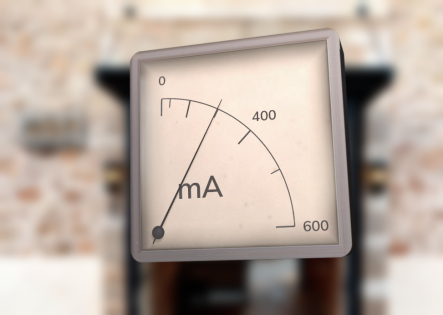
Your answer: 300 mA
